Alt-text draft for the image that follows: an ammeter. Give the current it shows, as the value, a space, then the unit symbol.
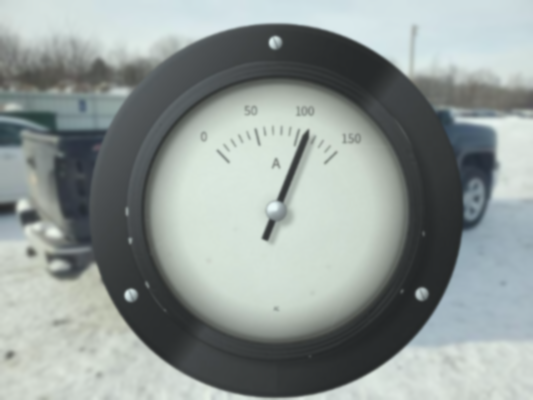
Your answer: 110 A
